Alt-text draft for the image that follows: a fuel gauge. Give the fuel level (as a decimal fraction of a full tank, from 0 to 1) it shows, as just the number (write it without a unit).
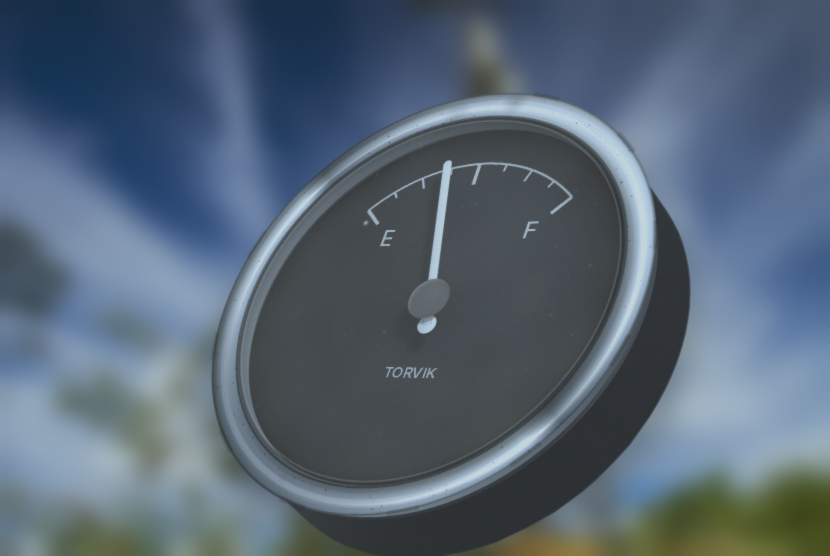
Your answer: 0.375
